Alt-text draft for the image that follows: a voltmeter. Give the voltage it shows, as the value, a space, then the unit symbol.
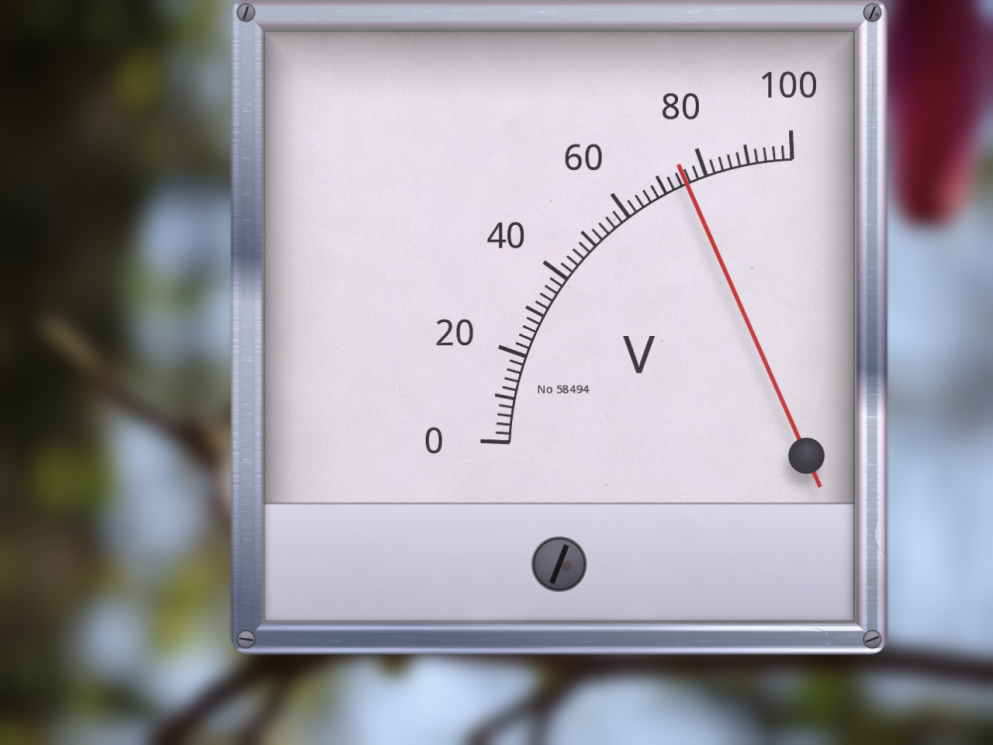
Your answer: 75 V
